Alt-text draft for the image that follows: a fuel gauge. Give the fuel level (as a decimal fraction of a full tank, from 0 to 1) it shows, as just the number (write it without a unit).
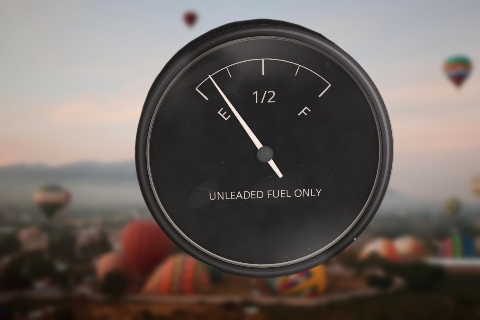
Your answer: 0.125
